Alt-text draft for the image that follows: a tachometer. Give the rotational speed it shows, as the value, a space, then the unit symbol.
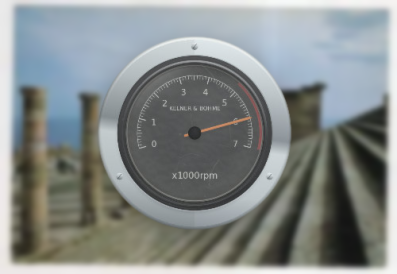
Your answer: 6000 rpm
